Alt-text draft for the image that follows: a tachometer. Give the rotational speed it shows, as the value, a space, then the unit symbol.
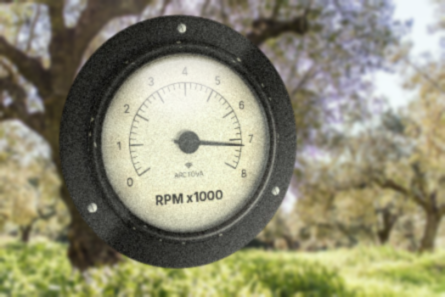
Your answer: 7200 rpm
